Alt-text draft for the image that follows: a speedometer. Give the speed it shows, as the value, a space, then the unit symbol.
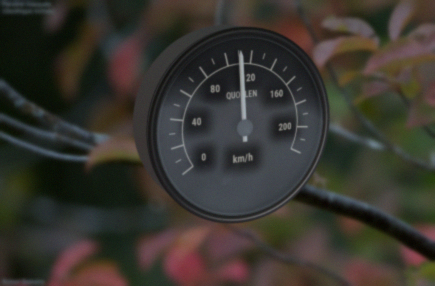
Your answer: 110 km/h
